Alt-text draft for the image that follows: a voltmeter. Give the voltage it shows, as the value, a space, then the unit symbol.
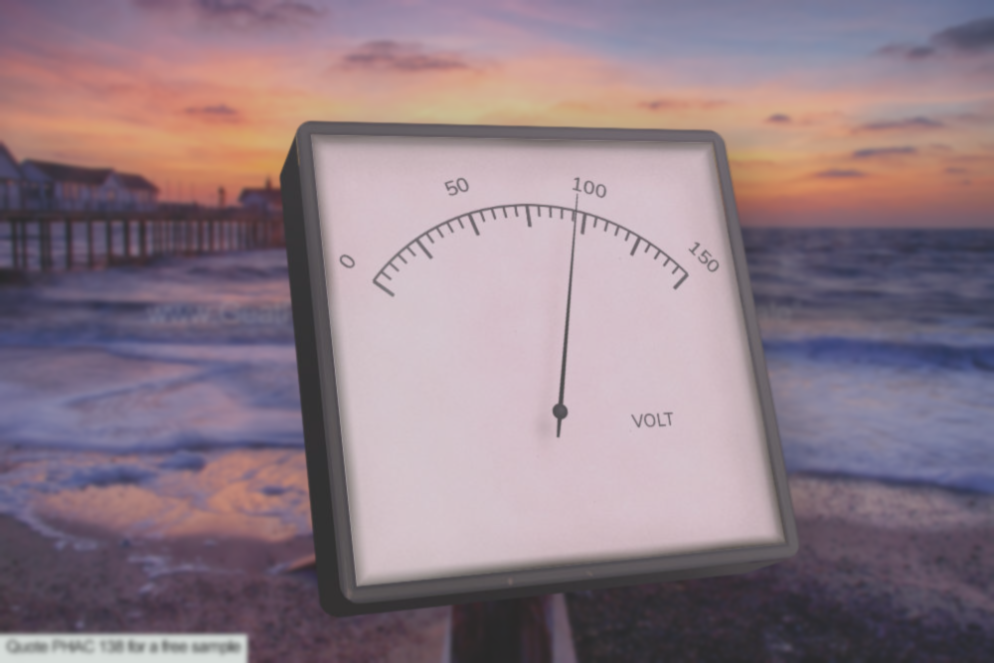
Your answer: 95 V
